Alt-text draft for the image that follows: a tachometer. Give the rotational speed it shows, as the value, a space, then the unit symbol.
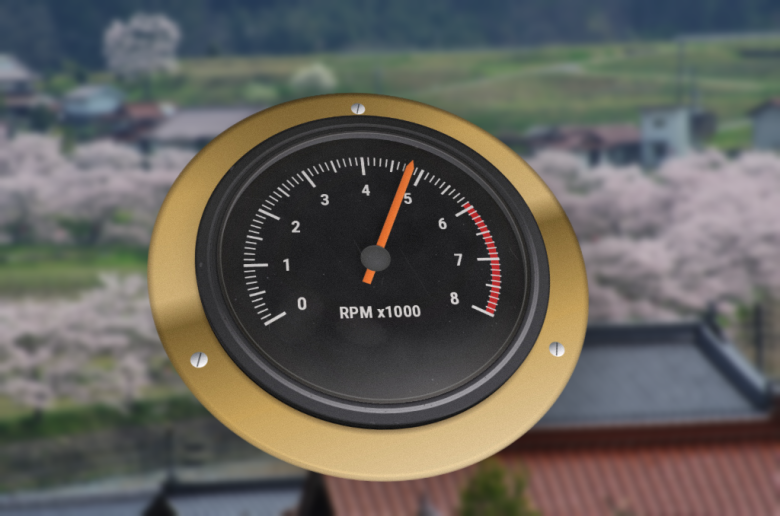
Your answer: 4800 rpm
